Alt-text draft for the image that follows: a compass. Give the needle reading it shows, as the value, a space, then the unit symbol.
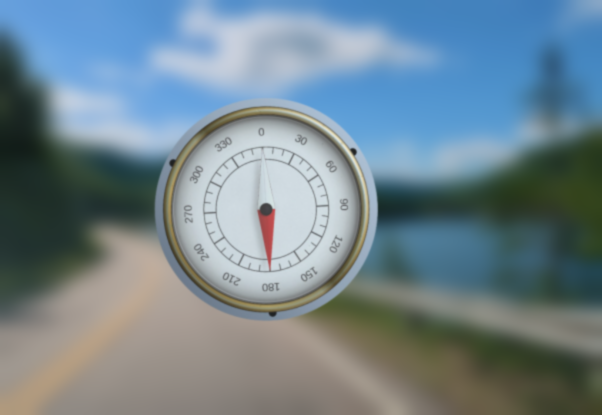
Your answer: 180 °
